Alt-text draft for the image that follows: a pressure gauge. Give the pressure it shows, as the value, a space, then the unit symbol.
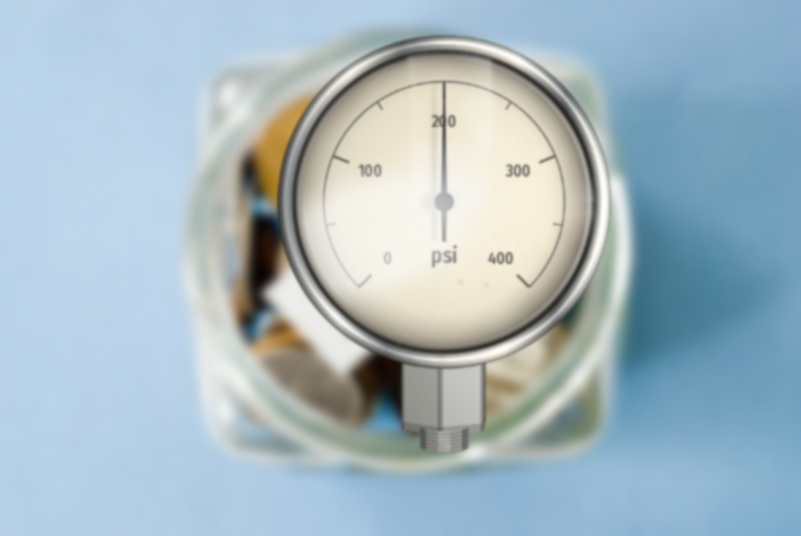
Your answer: 200 psi
